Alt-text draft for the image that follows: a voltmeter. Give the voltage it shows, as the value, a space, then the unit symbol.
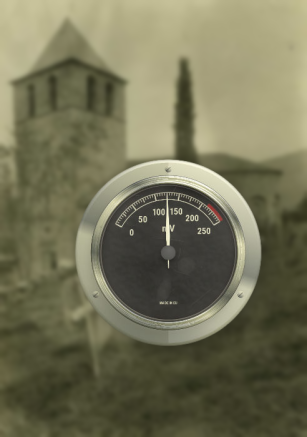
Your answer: 125 mV
